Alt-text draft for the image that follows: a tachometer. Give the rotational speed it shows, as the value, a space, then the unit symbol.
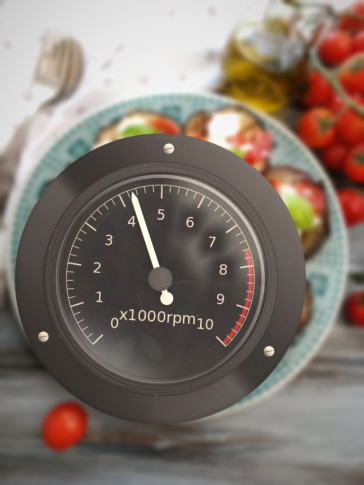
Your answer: 4300 rpm
